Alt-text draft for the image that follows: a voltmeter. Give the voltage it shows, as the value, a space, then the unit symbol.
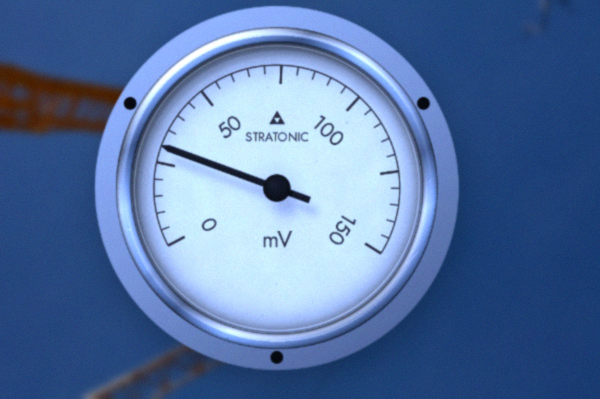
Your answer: 30 mV
